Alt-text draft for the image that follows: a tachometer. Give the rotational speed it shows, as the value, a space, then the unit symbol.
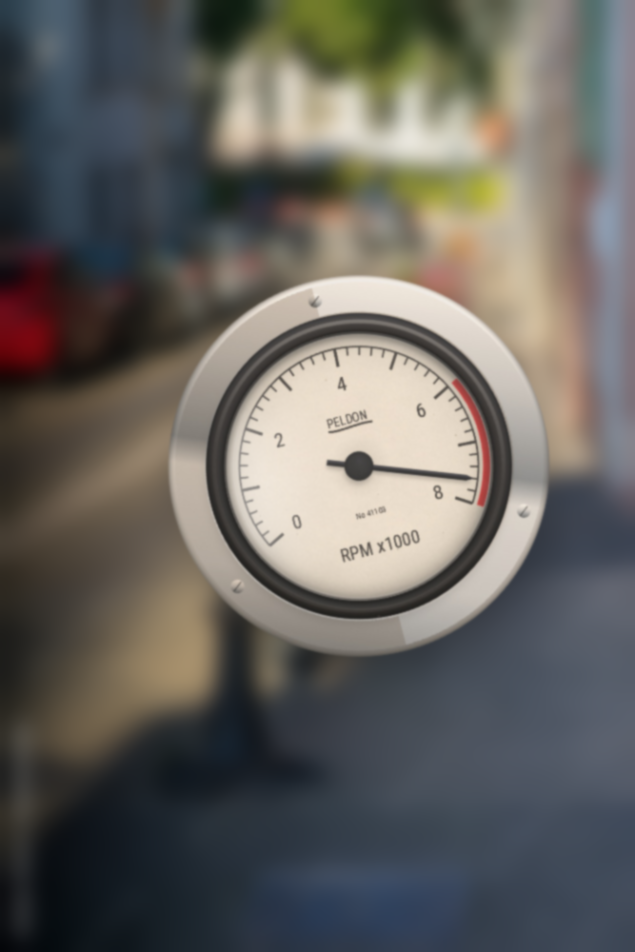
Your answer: 7600 rpm
